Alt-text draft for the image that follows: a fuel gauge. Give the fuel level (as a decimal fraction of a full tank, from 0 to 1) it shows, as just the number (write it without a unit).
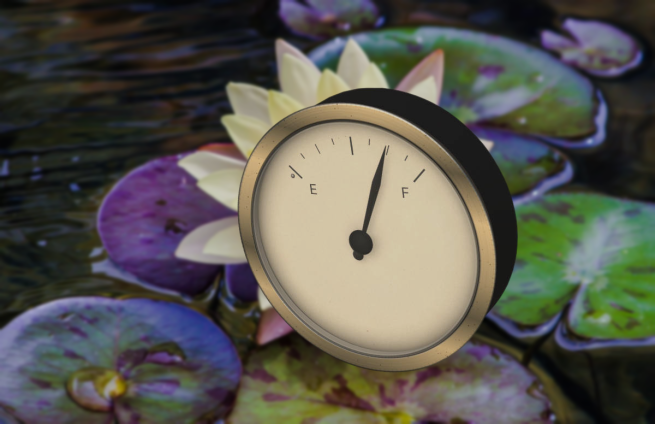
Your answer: 0.75
